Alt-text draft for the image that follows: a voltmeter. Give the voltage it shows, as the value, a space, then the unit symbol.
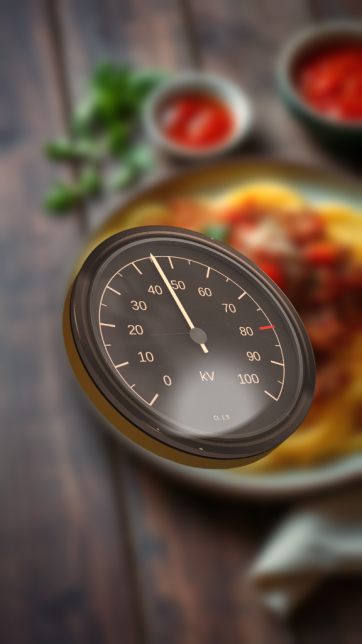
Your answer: 45 kV
